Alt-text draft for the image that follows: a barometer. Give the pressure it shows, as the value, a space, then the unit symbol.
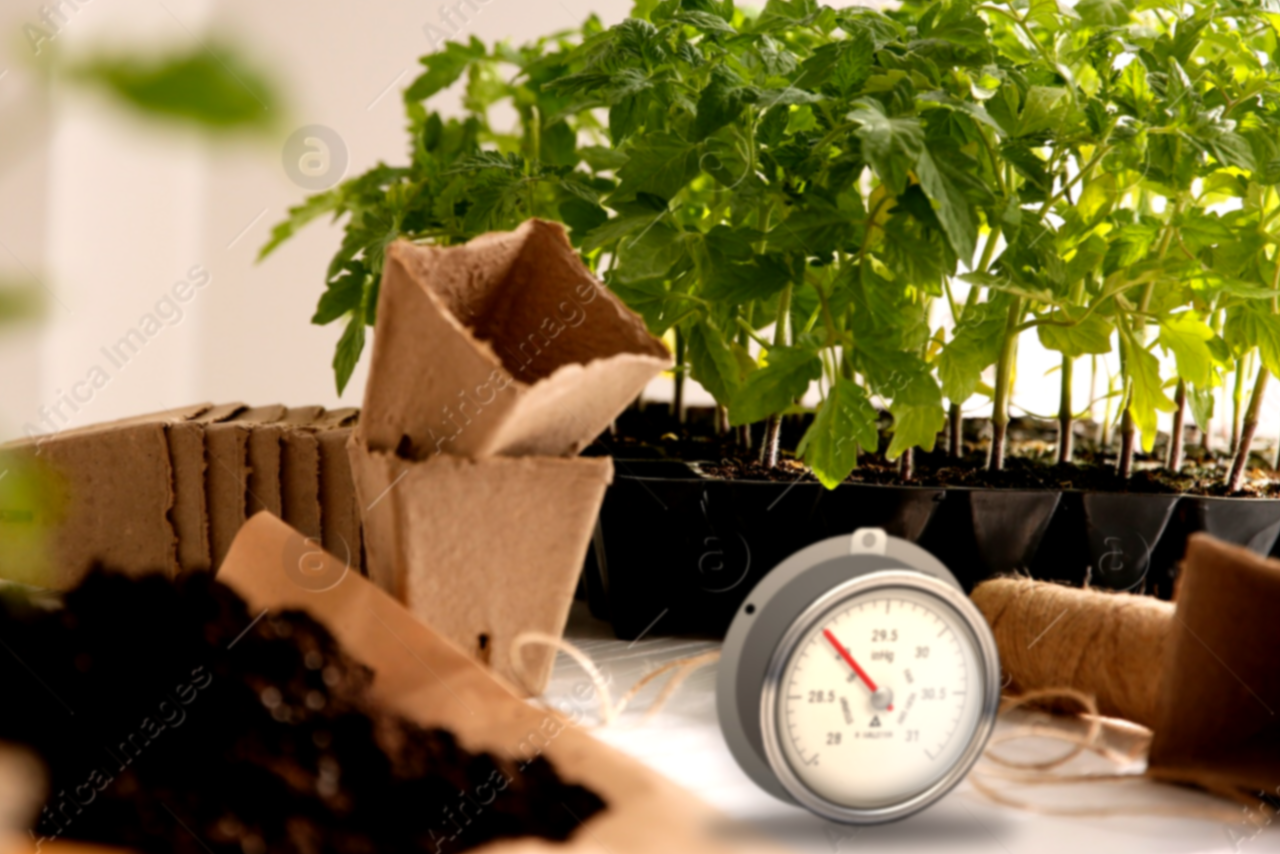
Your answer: 29 inHg
